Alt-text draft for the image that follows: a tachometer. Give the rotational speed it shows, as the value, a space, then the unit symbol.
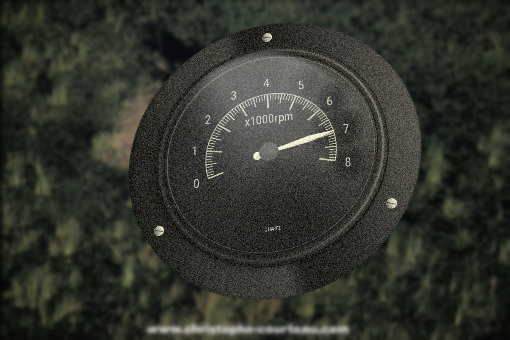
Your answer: 7000 rpm
